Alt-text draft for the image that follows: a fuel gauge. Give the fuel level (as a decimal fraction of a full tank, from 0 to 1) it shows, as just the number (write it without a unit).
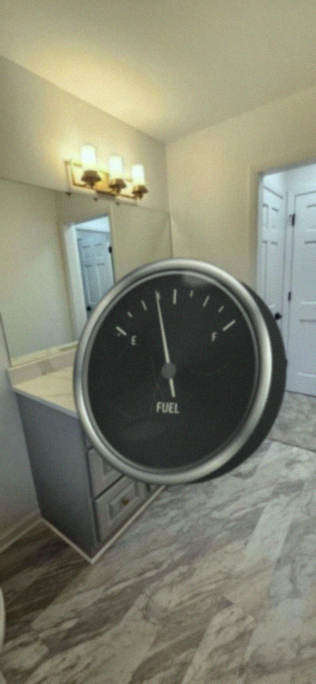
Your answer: 0.375
